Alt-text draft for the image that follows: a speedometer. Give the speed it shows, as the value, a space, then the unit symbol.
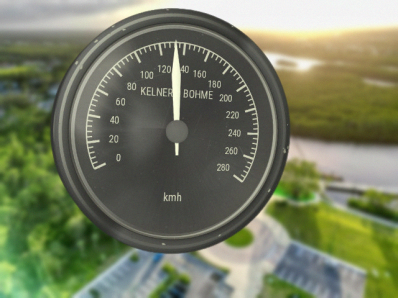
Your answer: 132 km/h
